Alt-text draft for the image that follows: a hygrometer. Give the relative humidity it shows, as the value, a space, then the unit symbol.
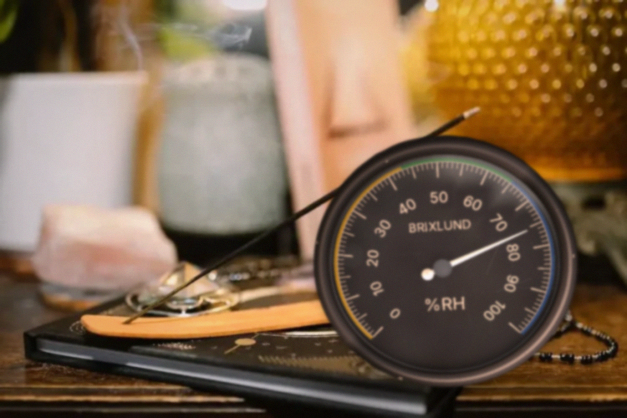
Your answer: 75 %
